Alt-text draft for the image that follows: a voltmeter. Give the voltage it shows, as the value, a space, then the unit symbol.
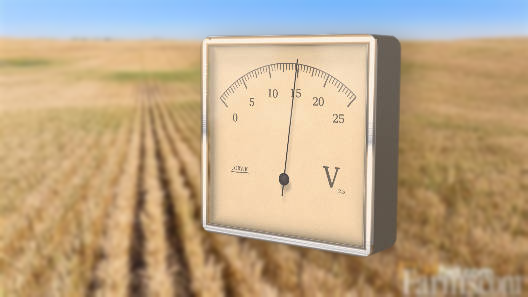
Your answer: 15 V
